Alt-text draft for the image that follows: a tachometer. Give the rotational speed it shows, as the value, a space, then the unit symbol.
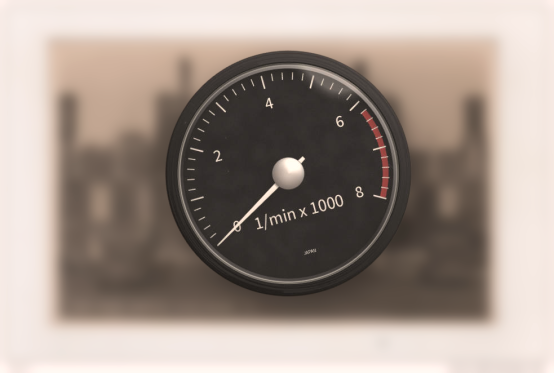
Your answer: 0 rpm
